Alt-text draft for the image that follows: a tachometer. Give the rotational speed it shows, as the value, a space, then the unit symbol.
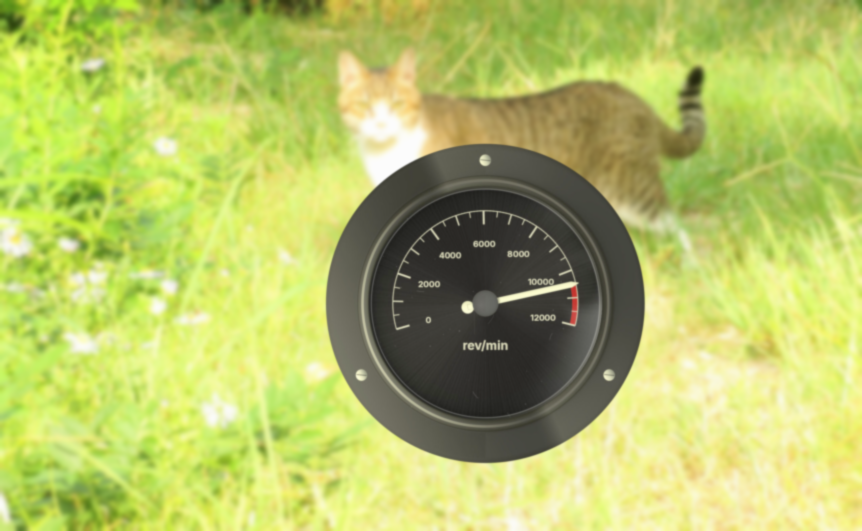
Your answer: 10500 rpm
